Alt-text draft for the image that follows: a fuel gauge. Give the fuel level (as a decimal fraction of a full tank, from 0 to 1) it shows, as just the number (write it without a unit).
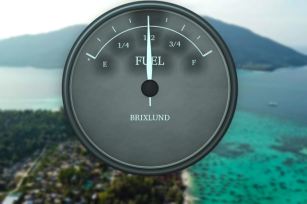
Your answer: 0.5
